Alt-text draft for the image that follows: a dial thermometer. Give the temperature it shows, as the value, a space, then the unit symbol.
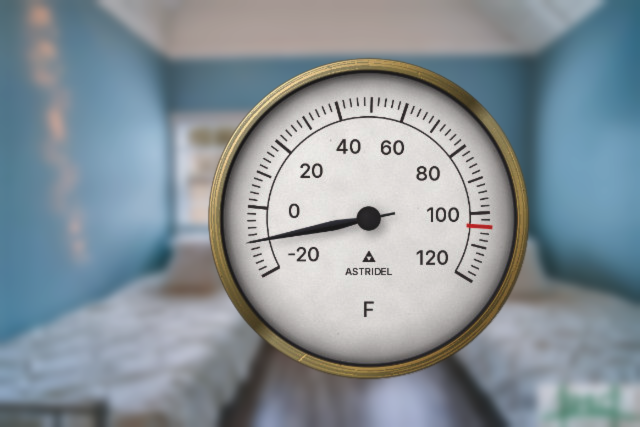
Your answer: -10 °F
